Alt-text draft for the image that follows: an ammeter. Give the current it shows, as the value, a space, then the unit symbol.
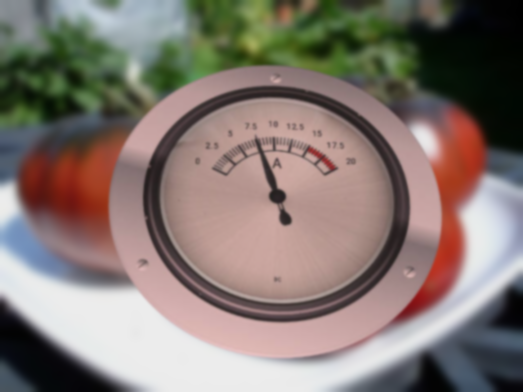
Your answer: 7.5 A
